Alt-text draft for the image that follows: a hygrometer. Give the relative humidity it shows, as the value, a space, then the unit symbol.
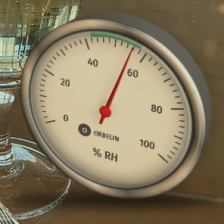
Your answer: 56 %
